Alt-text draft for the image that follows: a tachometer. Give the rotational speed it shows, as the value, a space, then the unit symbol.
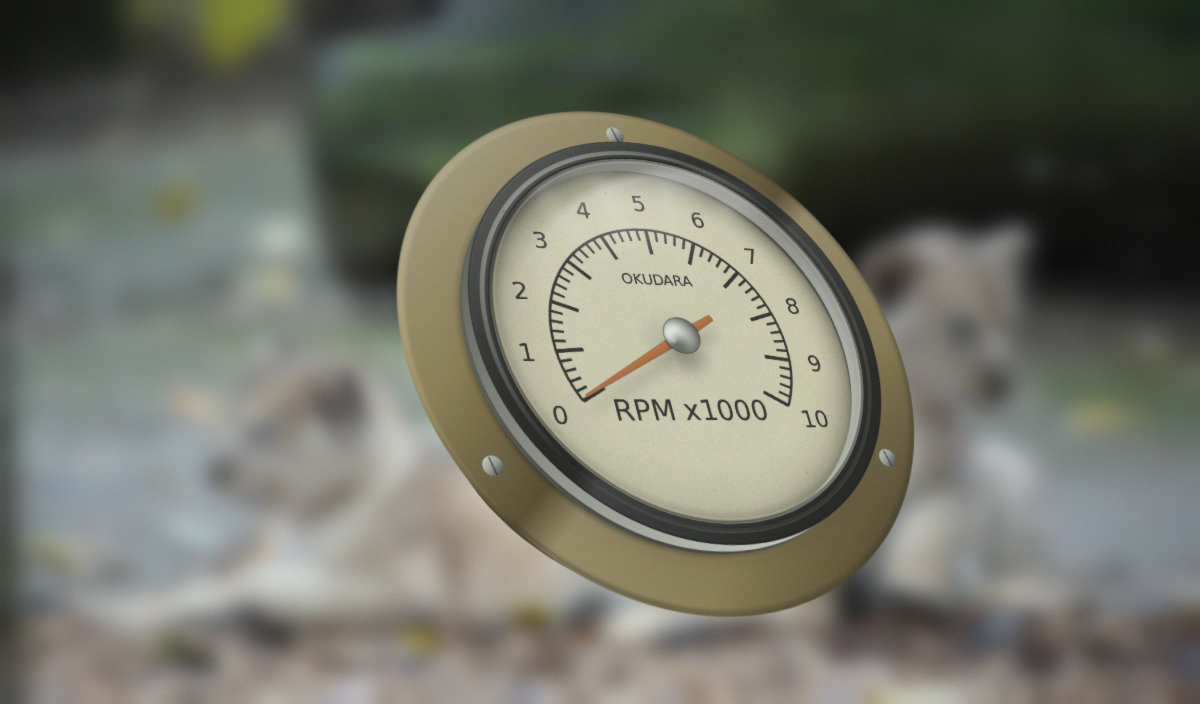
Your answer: 0 rpm
